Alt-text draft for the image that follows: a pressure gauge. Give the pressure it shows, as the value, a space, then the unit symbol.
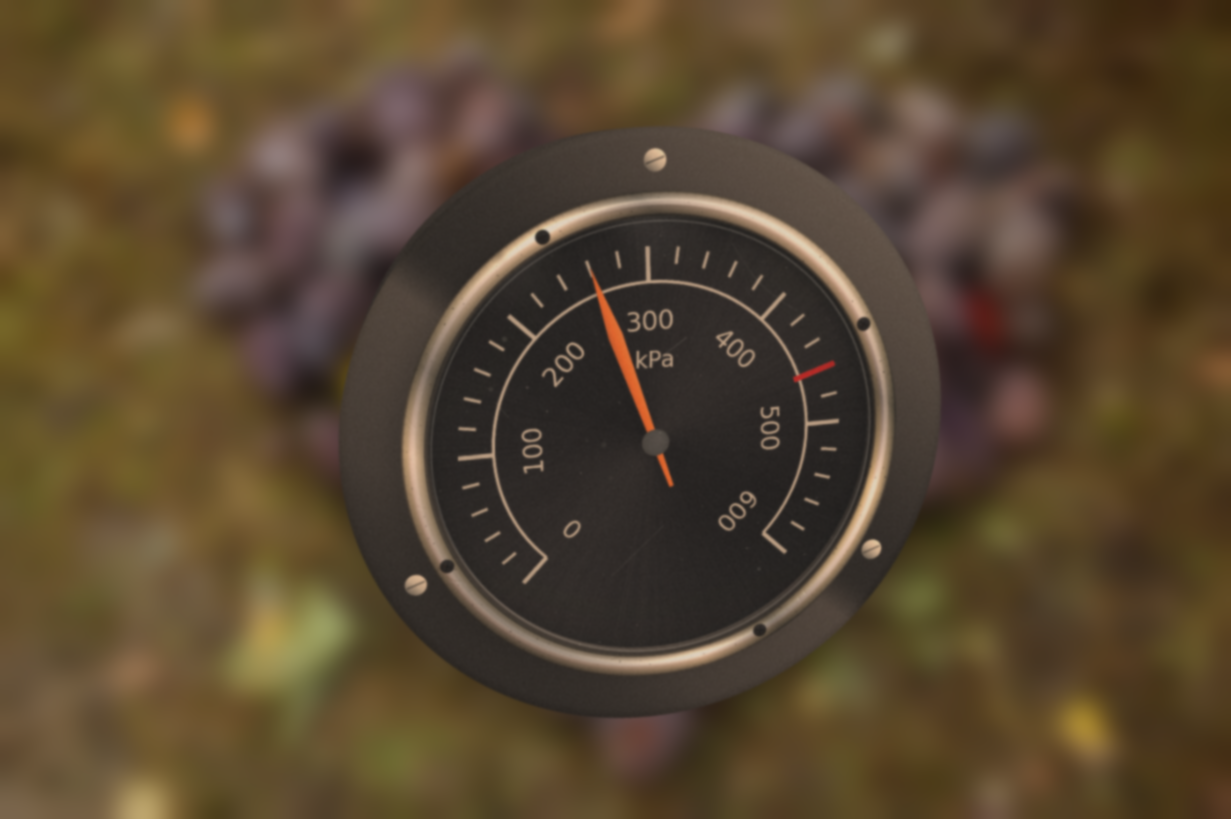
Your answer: 260 kPa
